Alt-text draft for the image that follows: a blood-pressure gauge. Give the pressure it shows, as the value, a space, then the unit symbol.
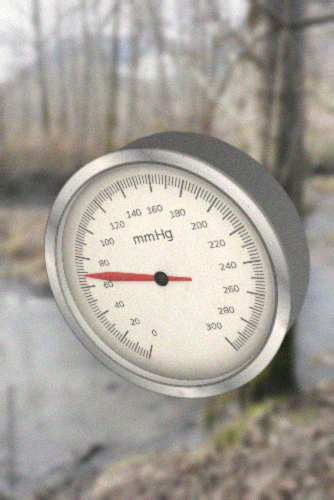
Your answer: 70 mmHg
